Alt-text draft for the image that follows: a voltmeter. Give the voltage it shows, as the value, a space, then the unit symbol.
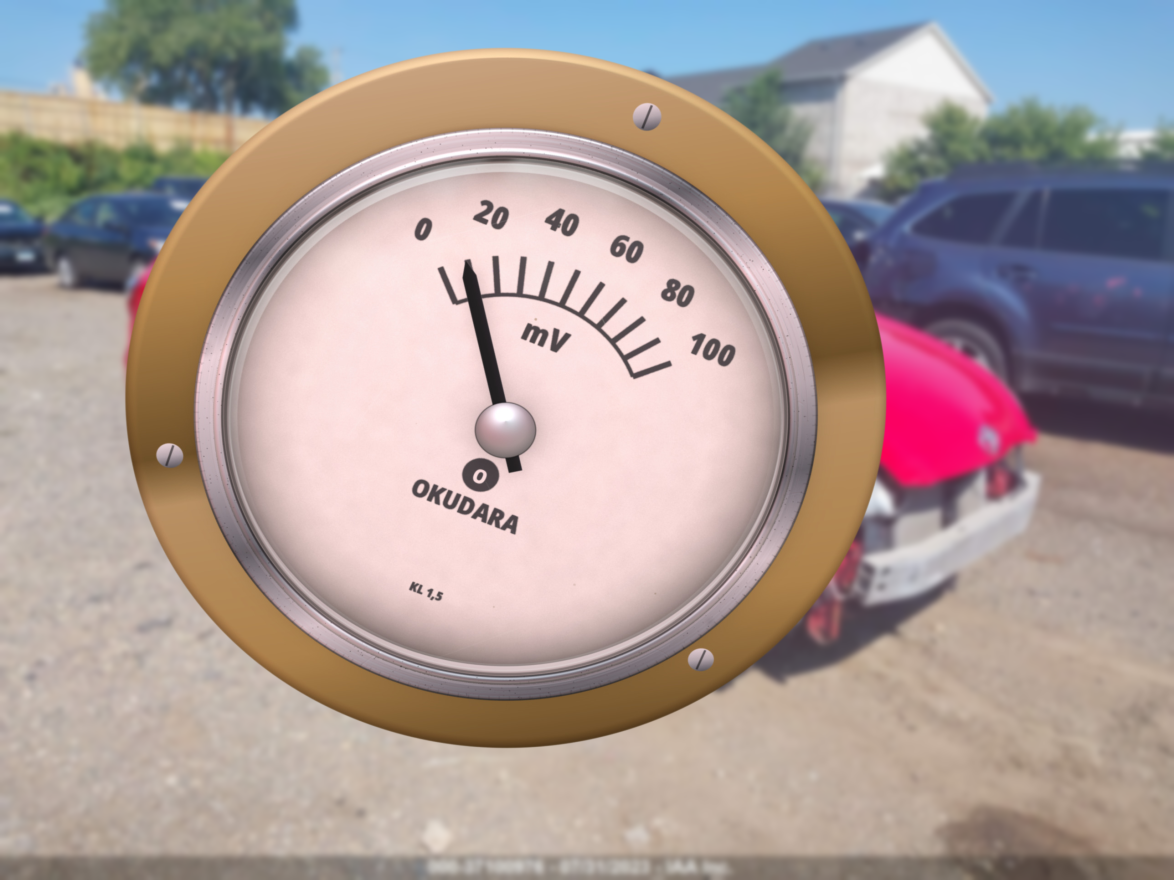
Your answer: 10 mV
